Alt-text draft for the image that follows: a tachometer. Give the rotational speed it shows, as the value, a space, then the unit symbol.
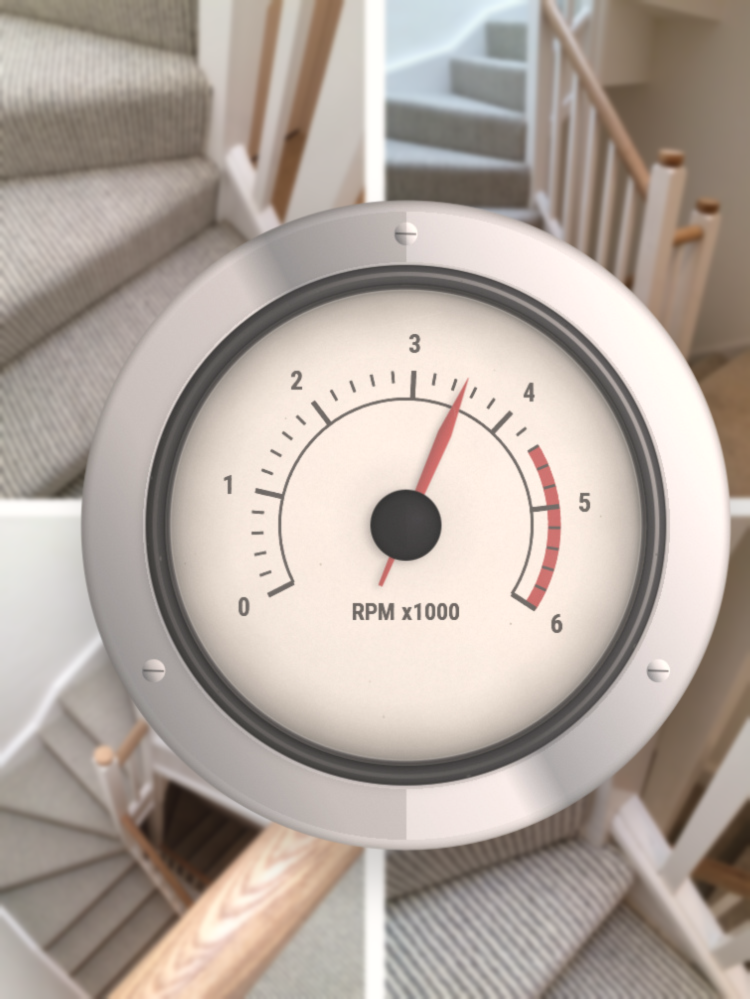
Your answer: 3500 rpm
